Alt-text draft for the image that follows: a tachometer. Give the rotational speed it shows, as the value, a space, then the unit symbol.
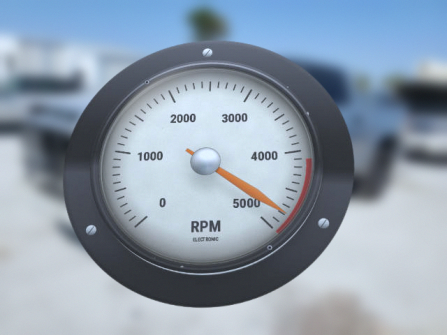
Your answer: 4800 rpm
